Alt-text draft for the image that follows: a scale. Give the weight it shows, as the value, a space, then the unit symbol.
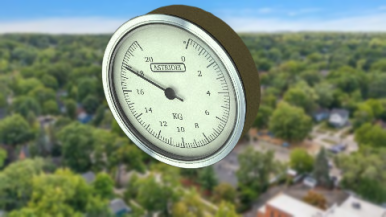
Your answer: 18 kg
